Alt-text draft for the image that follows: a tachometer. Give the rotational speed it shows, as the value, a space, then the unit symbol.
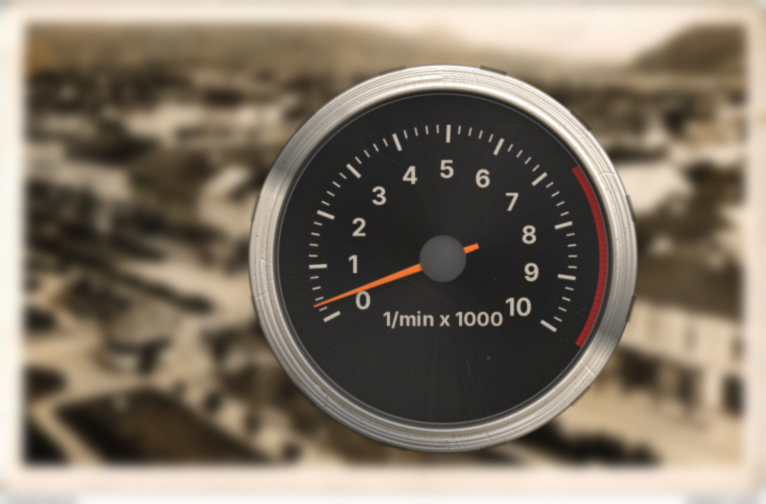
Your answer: 300 rpm
